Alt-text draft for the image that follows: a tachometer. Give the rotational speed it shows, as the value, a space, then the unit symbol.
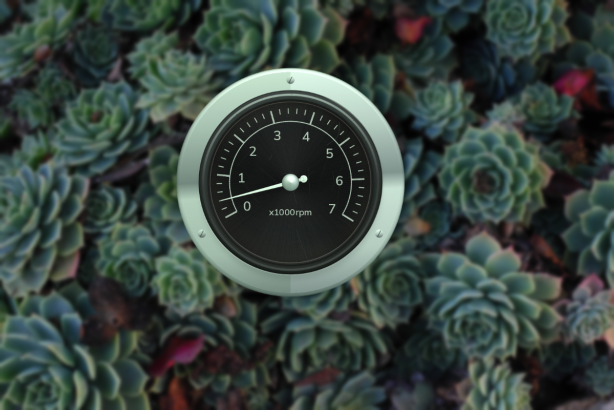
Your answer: 400 rpm
